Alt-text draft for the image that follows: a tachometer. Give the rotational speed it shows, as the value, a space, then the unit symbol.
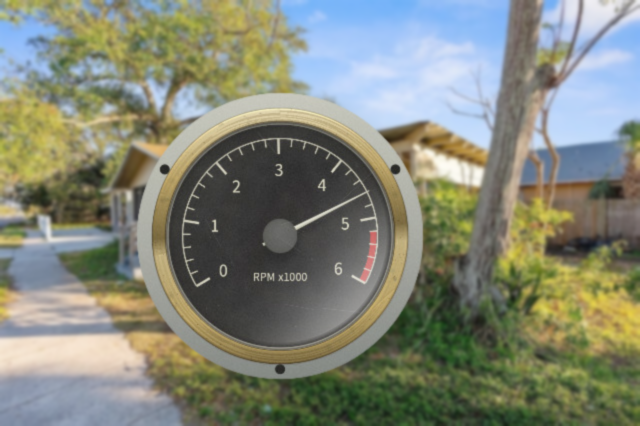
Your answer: 4600 rpm
